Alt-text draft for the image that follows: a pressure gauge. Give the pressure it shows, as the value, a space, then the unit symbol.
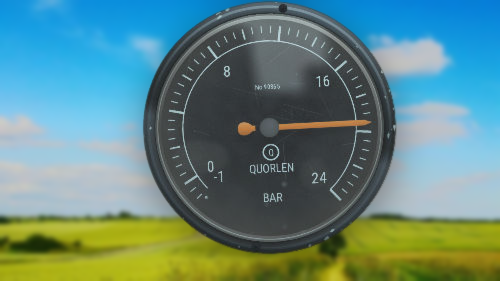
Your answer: 19.5 bar
